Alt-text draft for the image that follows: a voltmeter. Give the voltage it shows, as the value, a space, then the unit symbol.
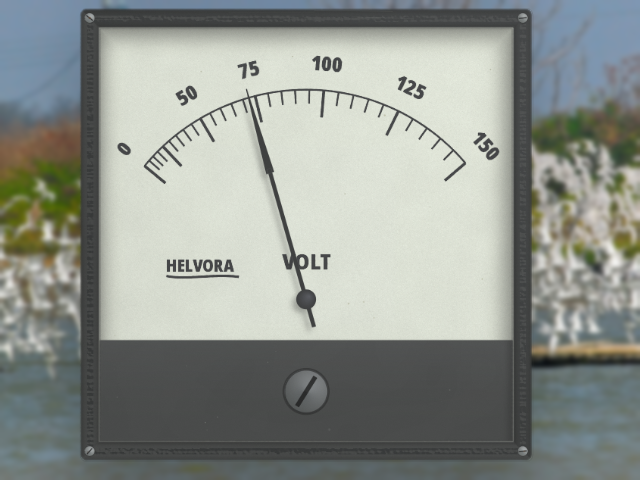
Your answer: 72.5 V
